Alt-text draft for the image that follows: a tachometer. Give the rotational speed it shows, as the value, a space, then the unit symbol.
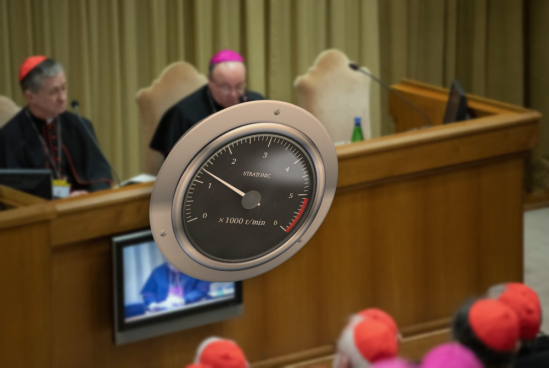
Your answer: 1300 rpm
